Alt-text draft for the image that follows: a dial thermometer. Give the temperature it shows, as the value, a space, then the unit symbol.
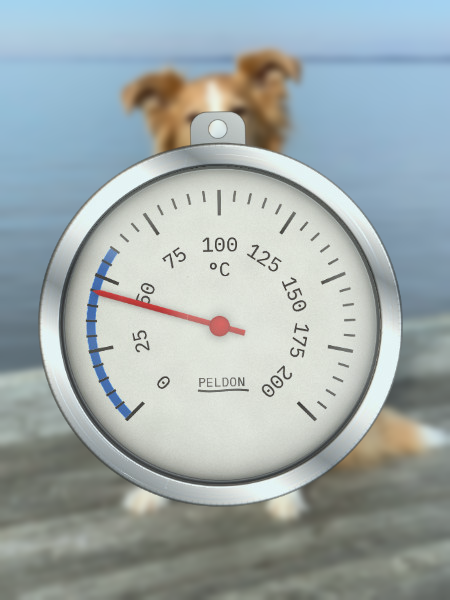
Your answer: 45 °C
